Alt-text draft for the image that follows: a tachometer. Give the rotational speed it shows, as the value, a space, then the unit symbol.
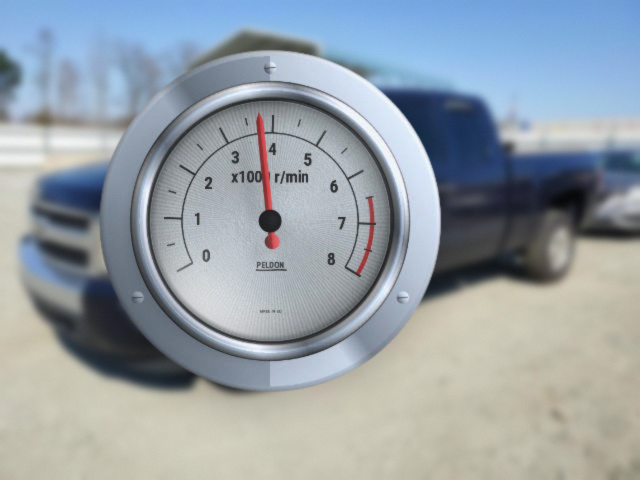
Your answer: 3750 rpm
